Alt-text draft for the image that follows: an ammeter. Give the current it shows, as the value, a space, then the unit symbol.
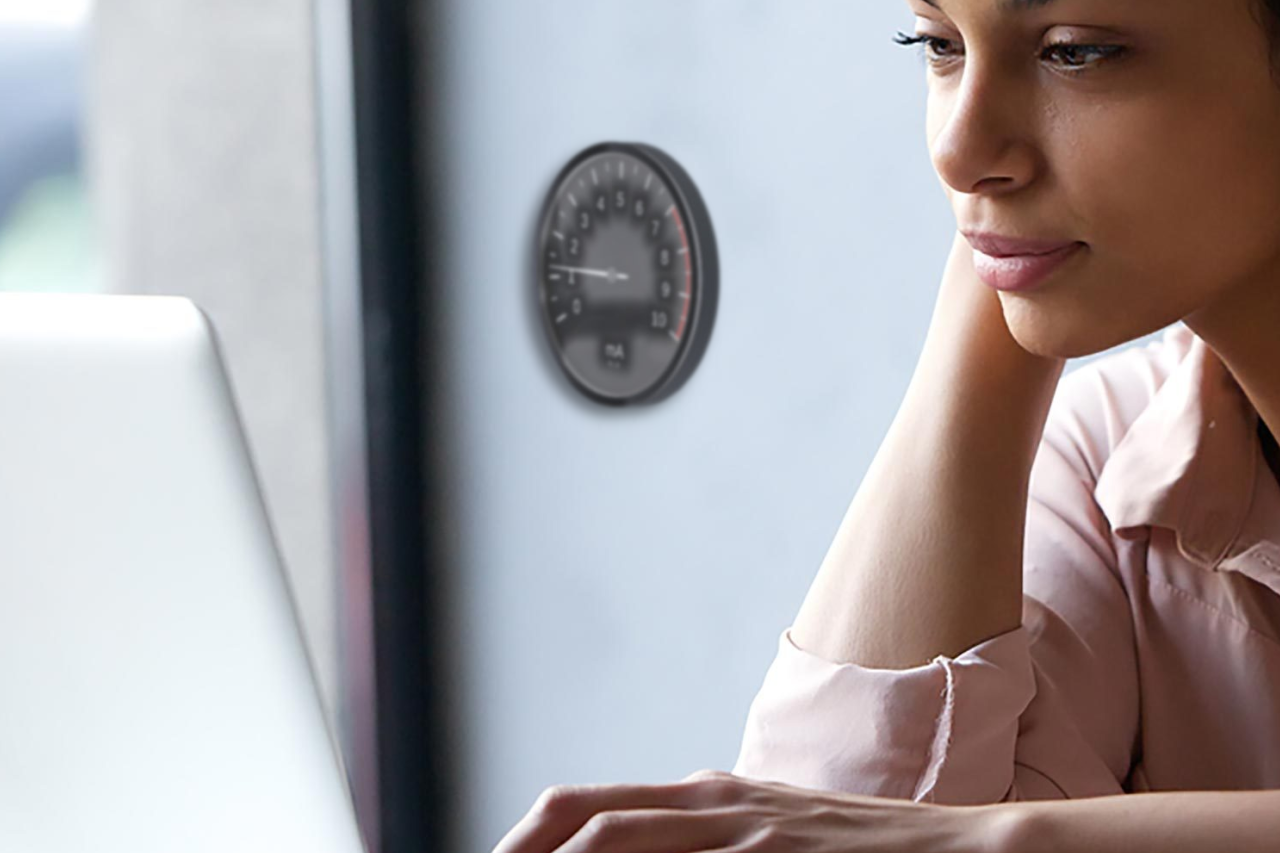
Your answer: 1.25 mA
